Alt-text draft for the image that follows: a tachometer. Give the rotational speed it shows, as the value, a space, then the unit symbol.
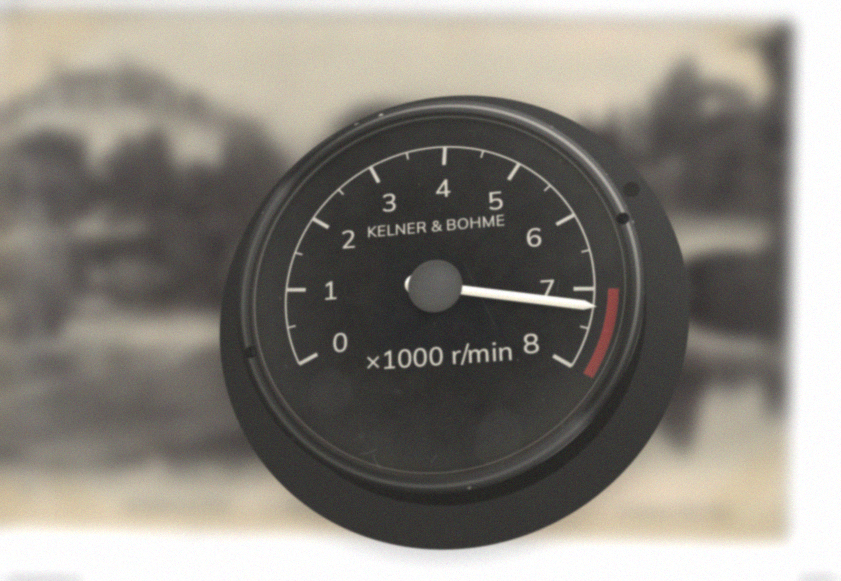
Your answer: 7250 rpm
